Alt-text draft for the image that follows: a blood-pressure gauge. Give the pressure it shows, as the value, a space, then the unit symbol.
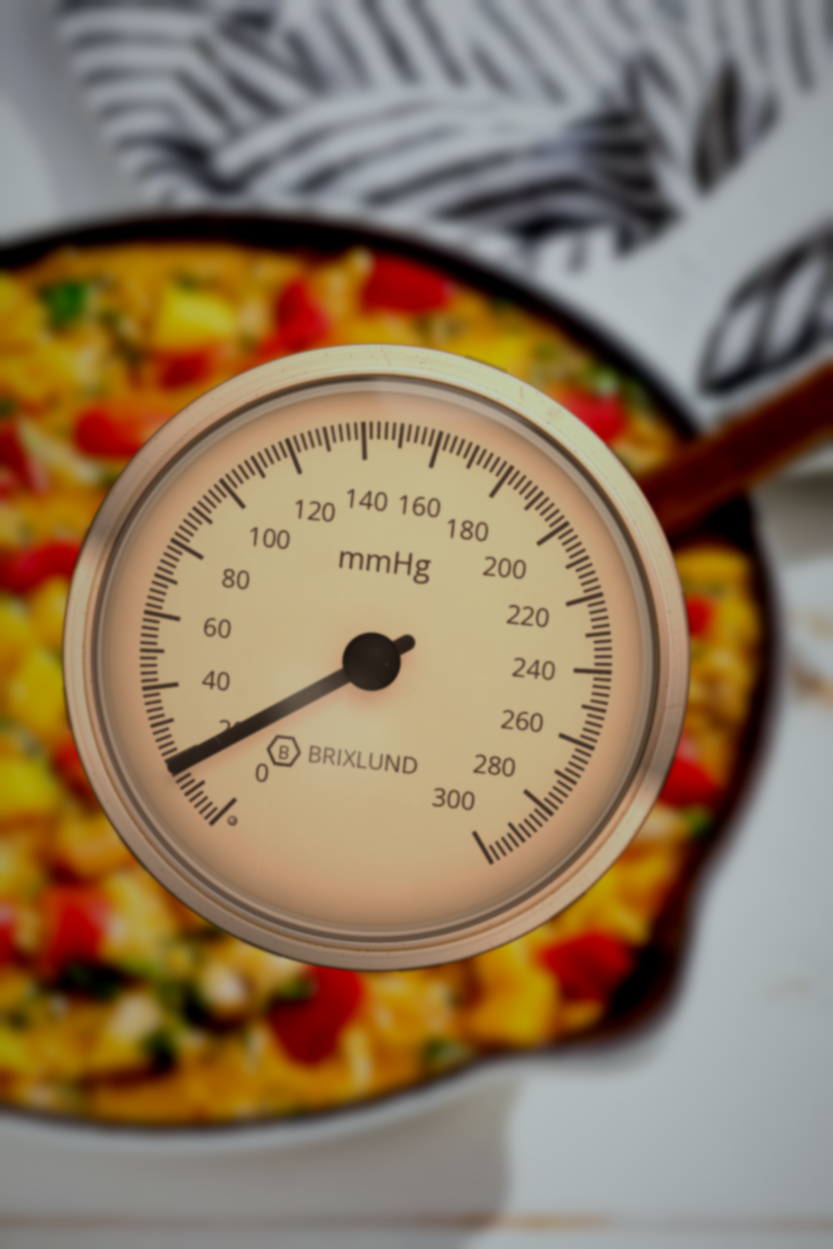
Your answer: 18 mmHg
